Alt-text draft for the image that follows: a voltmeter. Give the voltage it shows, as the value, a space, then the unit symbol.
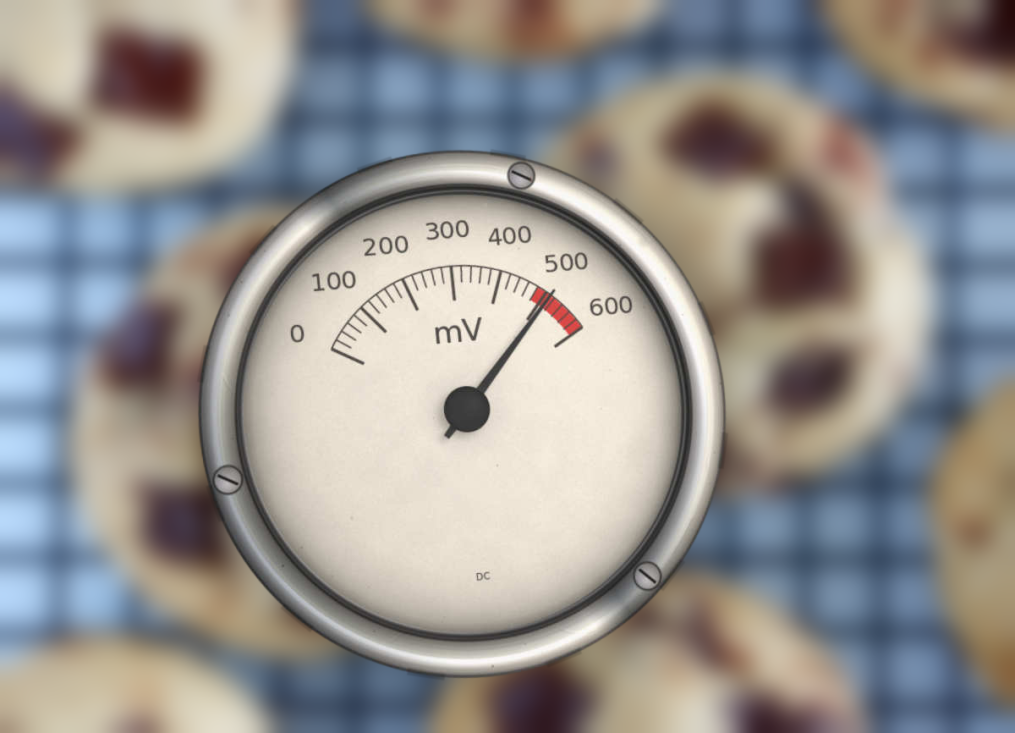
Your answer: 510 mV
